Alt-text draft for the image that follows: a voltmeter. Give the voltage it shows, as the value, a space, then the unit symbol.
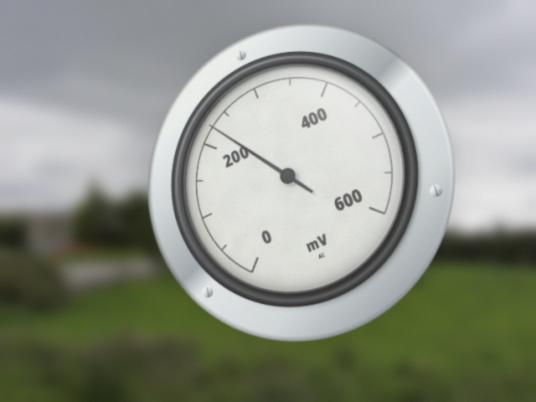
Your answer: 225 mV
